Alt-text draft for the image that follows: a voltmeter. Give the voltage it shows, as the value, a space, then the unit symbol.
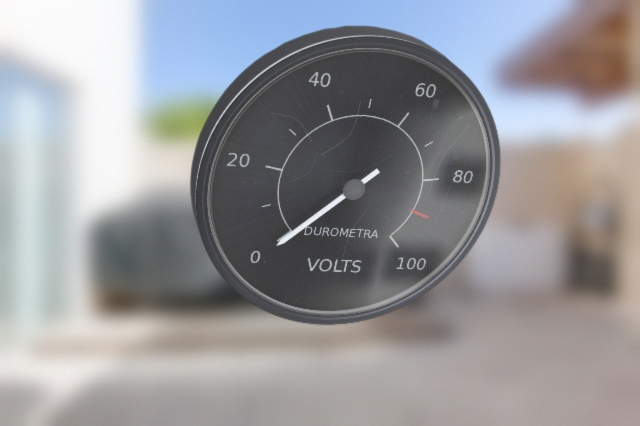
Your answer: 0 V
